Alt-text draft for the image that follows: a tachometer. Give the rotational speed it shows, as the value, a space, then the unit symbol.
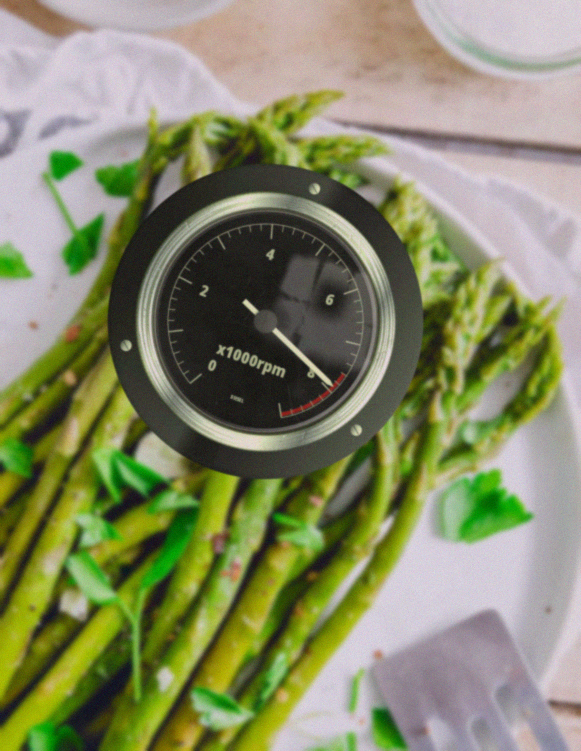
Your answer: 7900 rpm
